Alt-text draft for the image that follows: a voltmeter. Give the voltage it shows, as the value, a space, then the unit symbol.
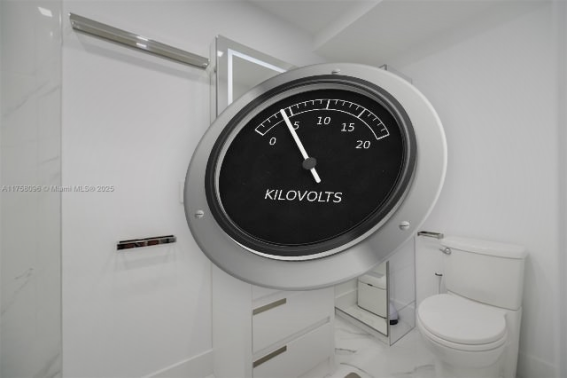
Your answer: 4 kV
